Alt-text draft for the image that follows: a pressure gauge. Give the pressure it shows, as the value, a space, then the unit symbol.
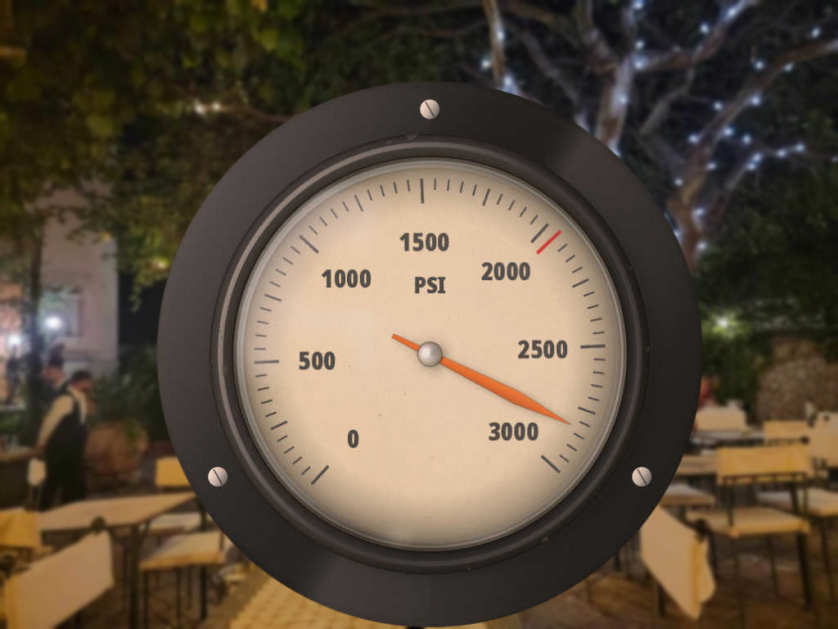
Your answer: 2825 psi
